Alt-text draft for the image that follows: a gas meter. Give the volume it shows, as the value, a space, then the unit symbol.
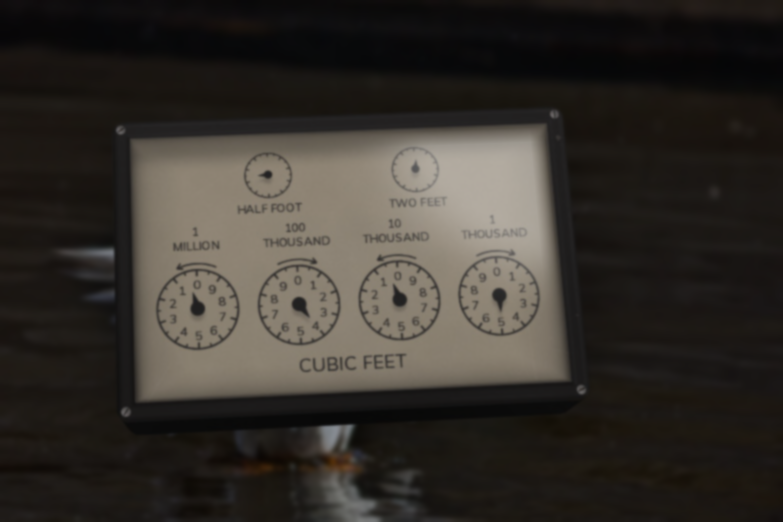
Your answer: 40500 ft³
